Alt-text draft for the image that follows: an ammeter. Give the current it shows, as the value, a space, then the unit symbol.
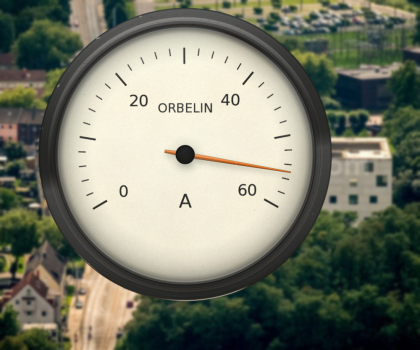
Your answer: 55 A
